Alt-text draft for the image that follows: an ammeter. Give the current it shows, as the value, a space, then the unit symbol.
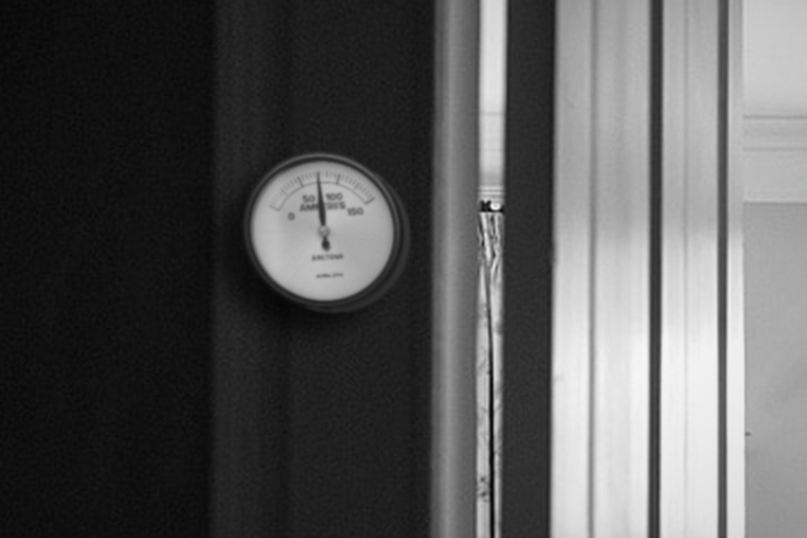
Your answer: 75 A
